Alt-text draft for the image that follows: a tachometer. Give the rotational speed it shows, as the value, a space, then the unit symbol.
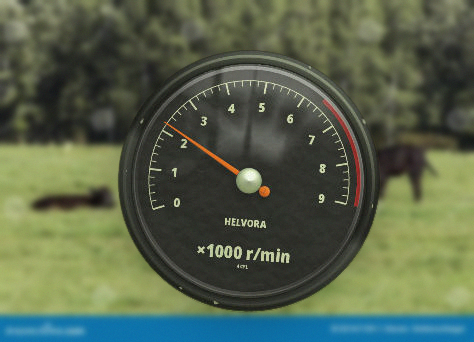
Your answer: 2200 rpm
